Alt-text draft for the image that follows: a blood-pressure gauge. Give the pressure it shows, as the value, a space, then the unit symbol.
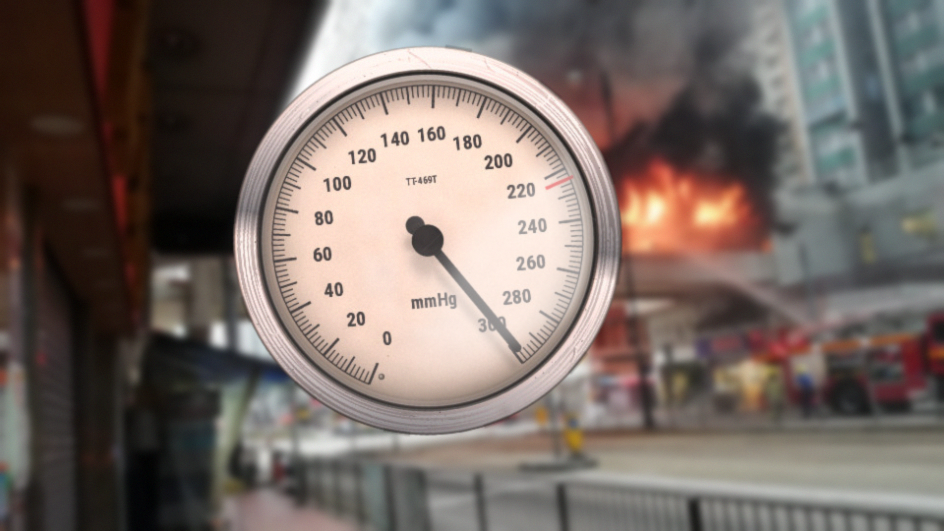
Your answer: 298 mmHg
